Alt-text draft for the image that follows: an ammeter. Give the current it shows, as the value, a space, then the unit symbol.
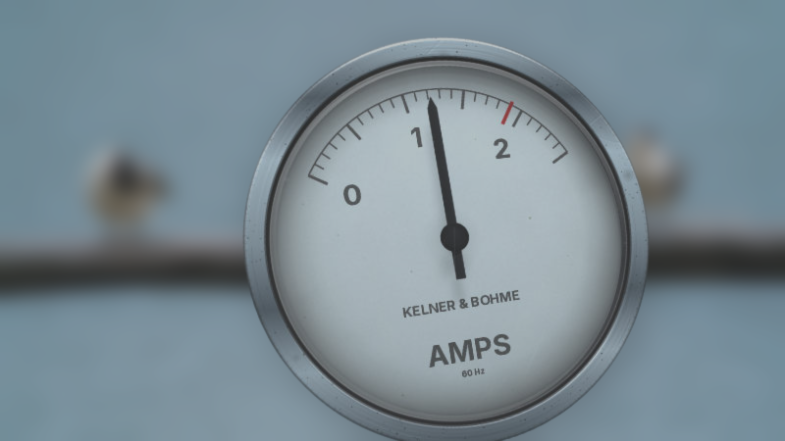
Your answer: 1.2 A
